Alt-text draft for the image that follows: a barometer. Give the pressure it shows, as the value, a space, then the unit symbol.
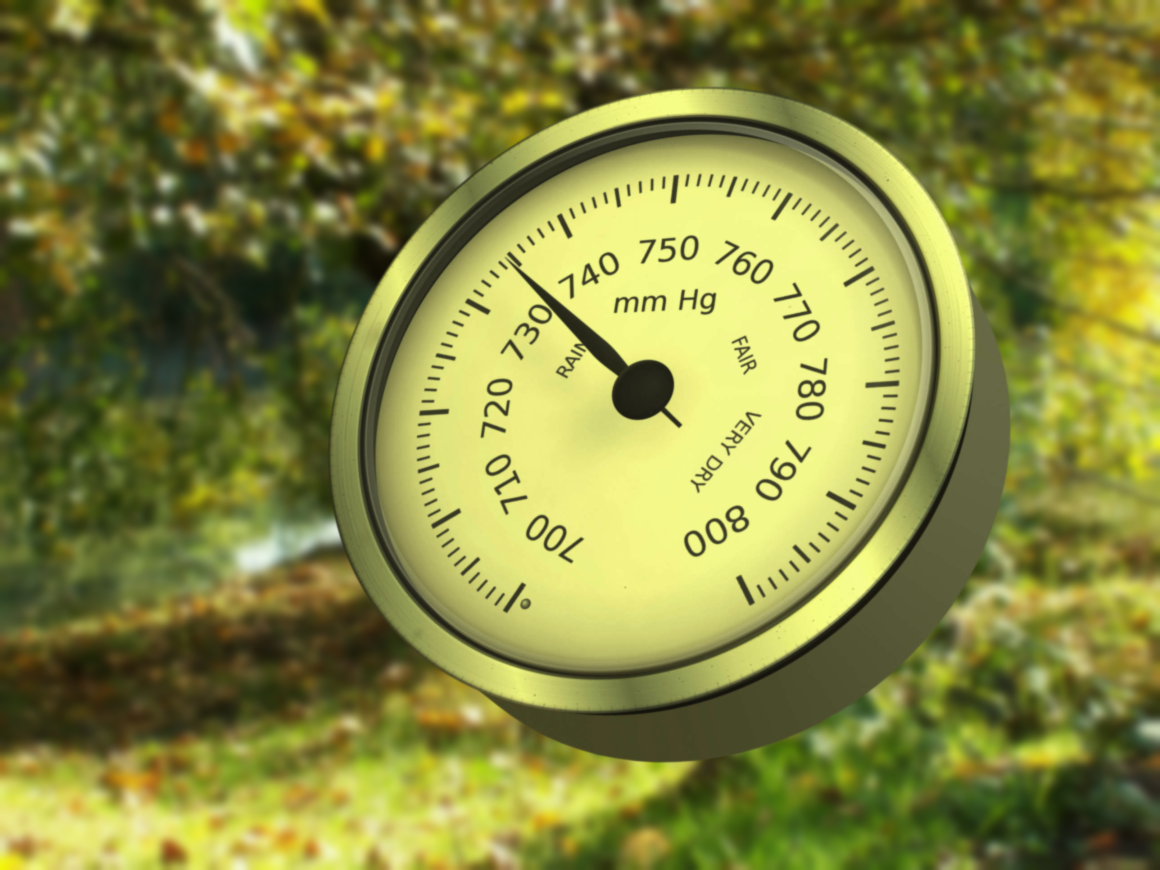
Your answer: 734.5 mmHg
